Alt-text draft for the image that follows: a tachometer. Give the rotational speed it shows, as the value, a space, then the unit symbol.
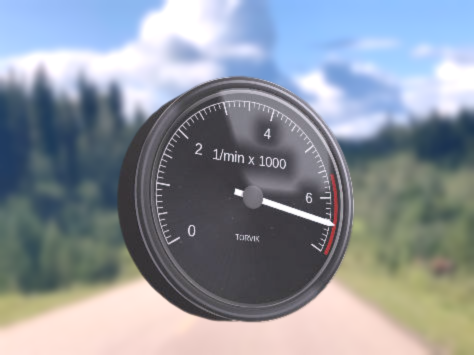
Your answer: 6500 rpm
